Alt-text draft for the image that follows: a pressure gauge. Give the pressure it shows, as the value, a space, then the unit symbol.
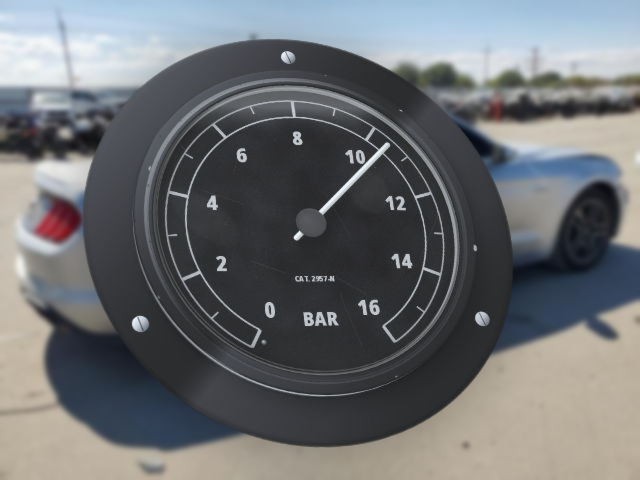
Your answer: 10.5 bar
